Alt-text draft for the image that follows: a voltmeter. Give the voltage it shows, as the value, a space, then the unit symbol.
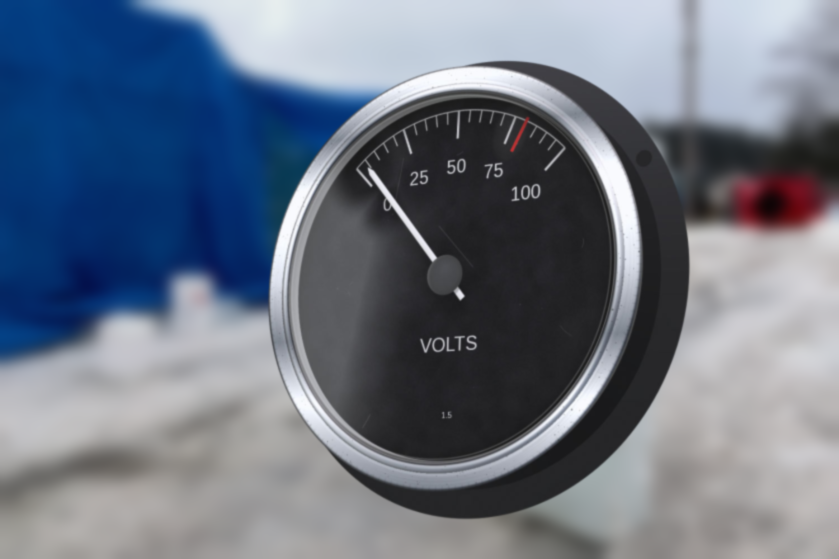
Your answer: 5 V
